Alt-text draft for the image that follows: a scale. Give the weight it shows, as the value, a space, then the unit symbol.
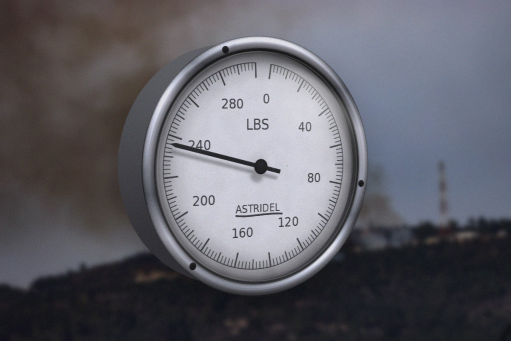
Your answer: 236 lb
